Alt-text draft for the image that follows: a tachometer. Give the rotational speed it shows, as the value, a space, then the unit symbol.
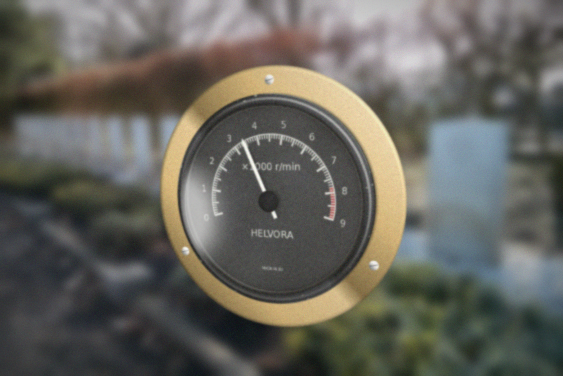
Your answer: 3500 rpm
